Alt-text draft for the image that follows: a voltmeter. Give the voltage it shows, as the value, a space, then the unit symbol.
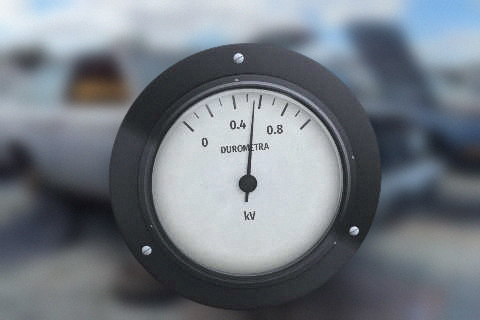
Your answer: 0.55 kV
